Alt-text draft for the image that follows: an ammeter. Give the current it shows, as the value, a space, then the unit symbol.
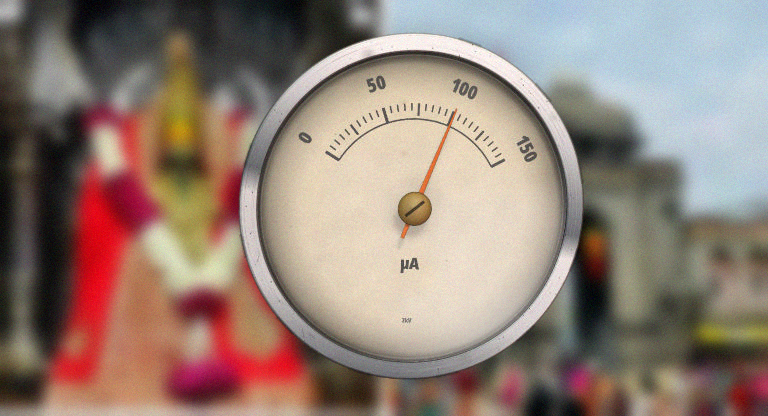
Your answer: 100 µA
